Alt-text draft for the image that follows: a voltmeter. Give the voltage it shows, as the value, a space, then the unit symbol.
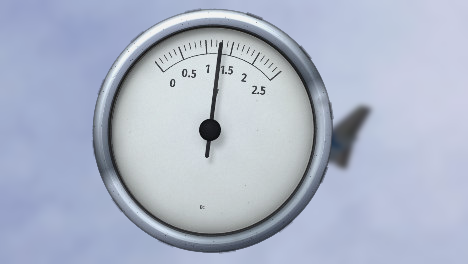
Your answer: 1.3 V
